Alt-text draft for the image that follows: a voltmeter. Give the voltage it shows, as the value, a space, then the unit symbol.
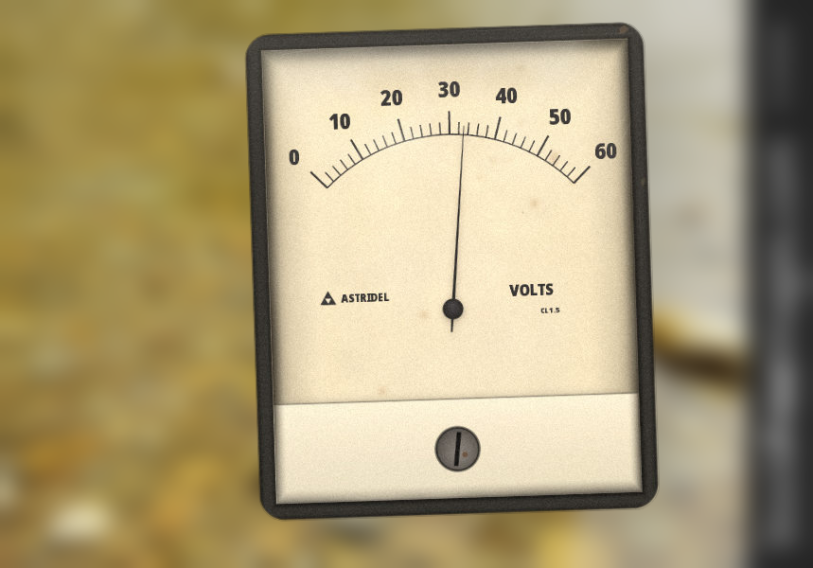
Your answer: 33 V
